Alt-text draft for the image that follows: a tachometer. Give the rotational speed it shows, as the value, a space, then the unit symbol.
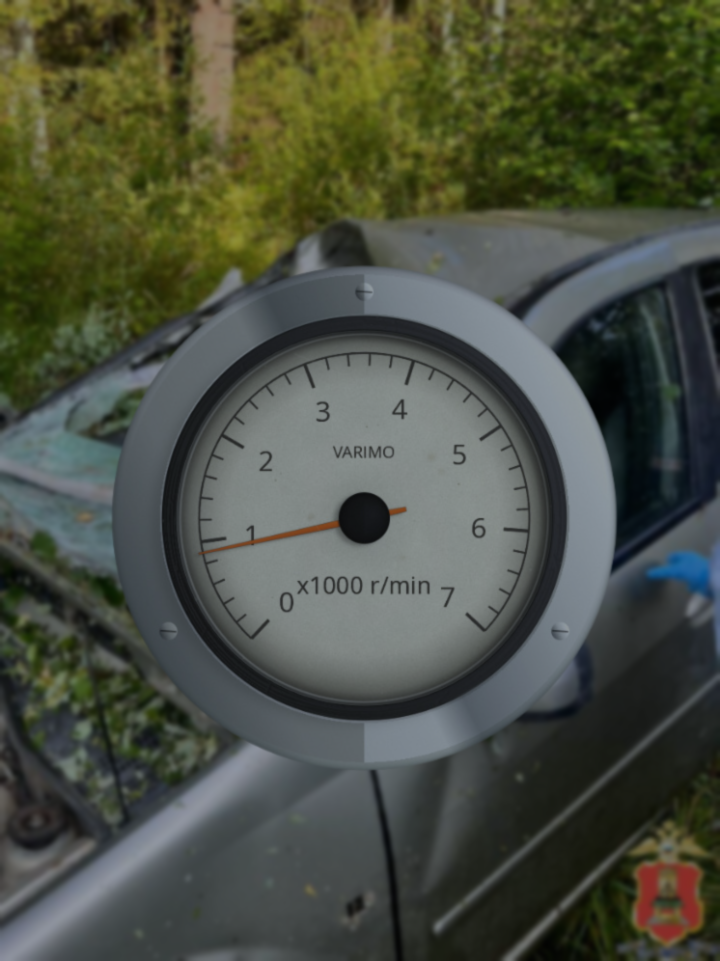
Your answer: 900 rpm
